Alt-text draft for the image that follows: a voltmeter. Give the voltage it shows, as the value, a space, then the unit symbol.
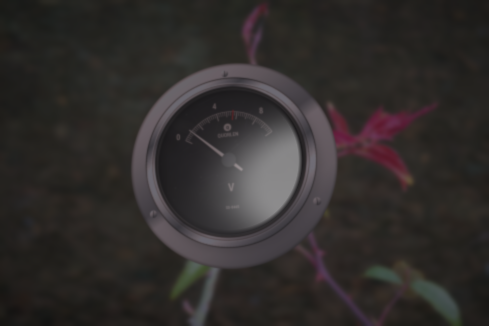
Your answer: 1 V
